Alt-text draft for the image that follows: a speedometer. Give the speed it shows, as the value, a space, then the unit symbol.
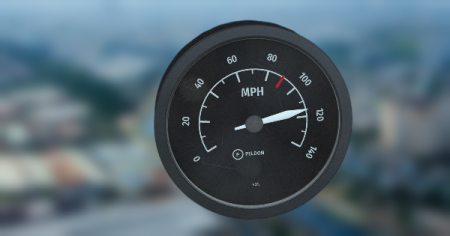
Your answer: 115 mph
